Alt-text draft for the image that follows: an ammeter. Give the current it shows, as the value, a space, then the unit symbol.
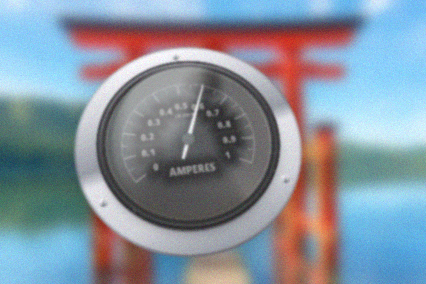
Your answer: 0.6 A
